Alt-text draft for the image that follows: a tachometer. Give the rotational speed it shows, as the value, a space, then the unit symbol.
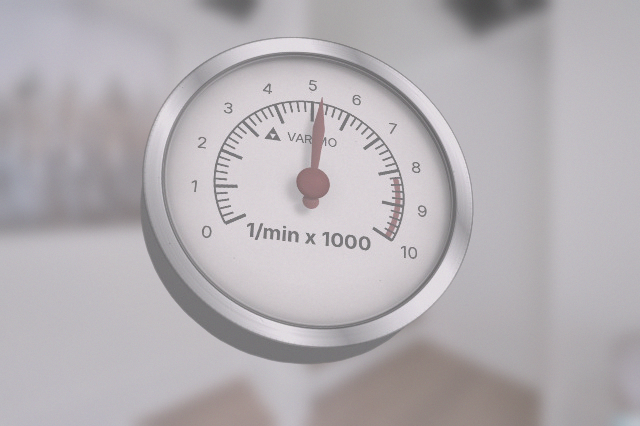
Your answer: 5200 rpm
